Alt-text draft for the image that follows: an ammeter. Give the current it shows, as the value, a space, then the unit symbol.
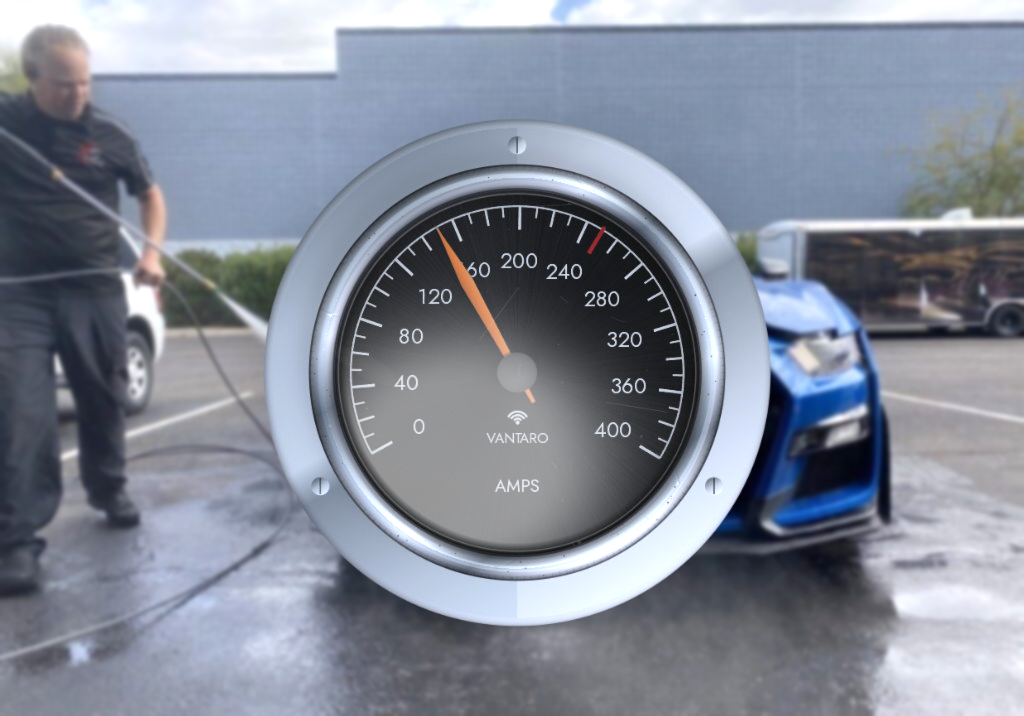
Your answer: 150 A
